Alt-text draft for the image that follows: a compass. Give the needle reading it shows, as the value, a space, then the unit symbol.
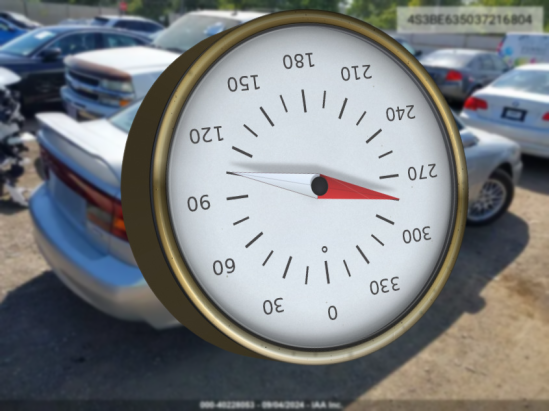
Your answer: 285 °
